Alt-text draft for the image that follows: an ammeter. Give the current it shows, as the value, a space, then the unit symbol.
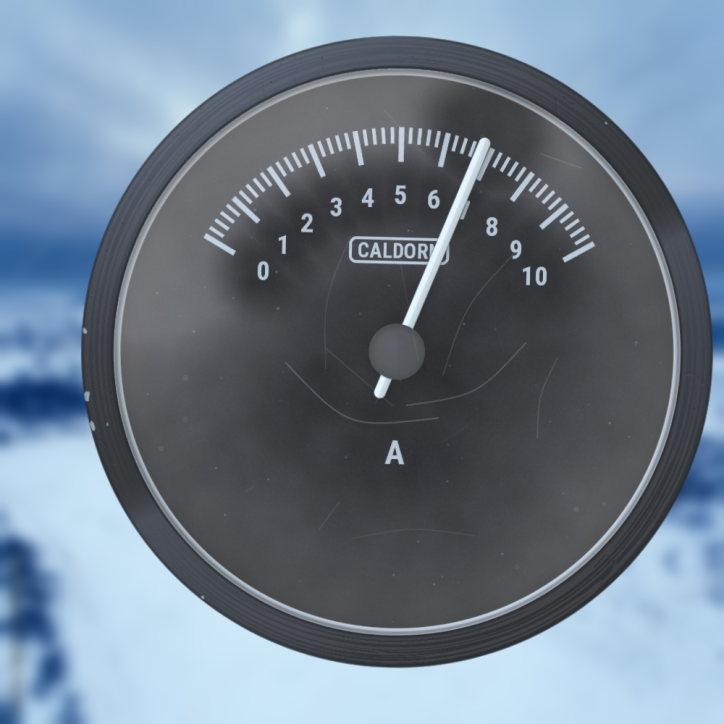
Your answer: 6.8 A
